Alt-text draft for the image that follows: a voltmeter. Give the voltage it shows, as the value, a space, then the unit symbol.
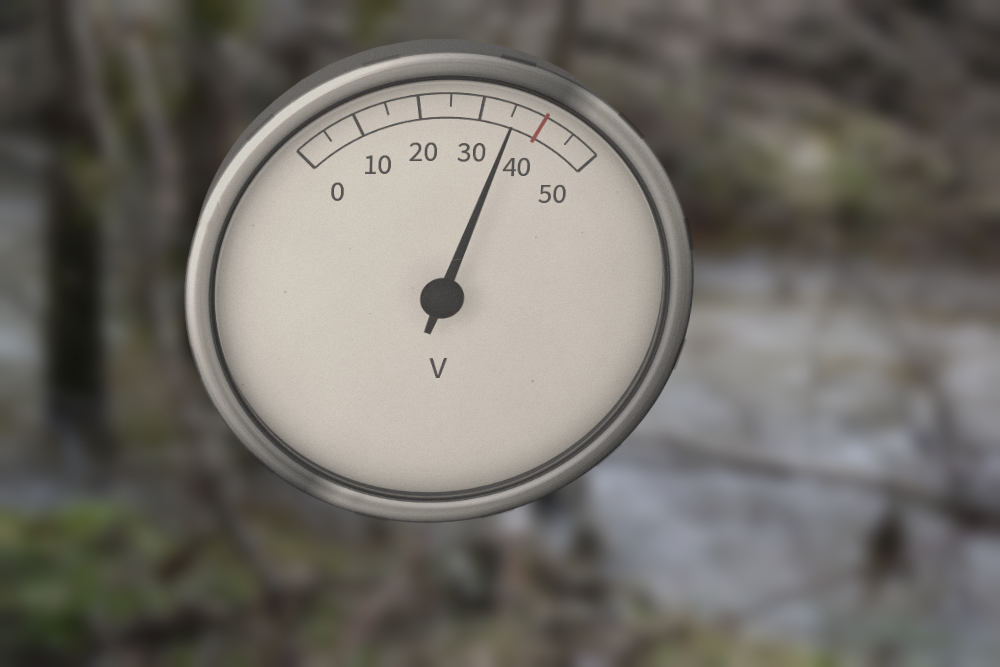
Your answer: 35 V
